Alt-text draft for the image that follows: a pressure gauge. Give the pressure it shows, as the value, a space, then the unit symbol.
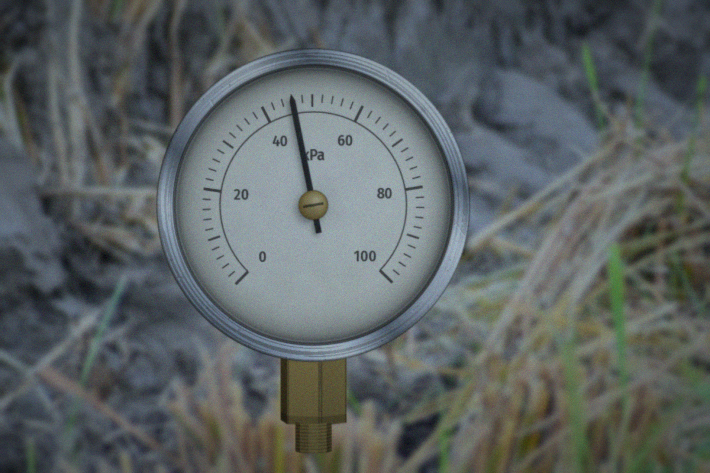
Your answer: 46 kPa
